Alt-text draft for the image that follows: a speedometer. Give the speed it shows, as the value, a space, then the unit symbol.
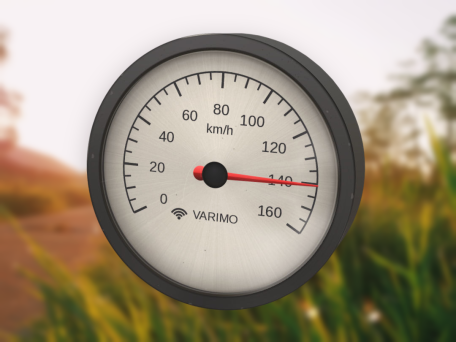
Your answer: 140 km/h
